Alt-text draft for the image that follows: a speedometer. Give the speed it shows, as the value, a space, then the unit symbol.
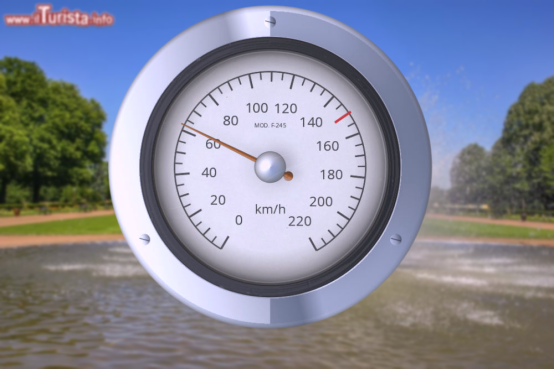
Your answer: 62.5 km/h
